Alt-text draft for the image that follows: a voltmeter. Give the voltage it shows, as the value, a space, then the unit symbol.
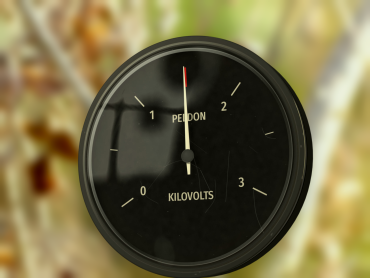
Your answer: 1.5 kV
